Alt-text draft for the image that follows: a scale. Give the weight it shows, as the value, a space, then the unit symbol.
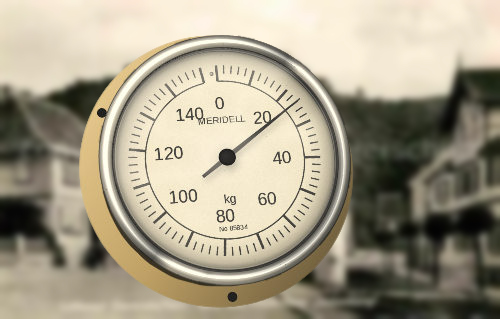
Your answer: 24 kg
